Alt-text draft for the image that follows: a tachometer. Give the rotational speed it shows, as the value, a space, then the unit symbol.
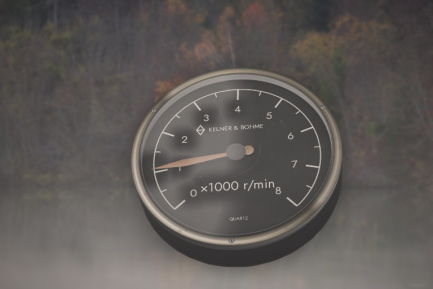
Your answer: 1000 rpm
